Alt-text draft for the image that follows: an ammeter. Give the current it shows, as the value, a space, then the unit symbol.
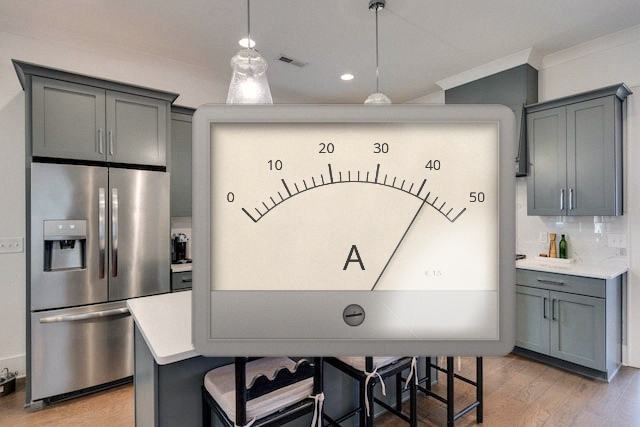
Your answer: 42 A
